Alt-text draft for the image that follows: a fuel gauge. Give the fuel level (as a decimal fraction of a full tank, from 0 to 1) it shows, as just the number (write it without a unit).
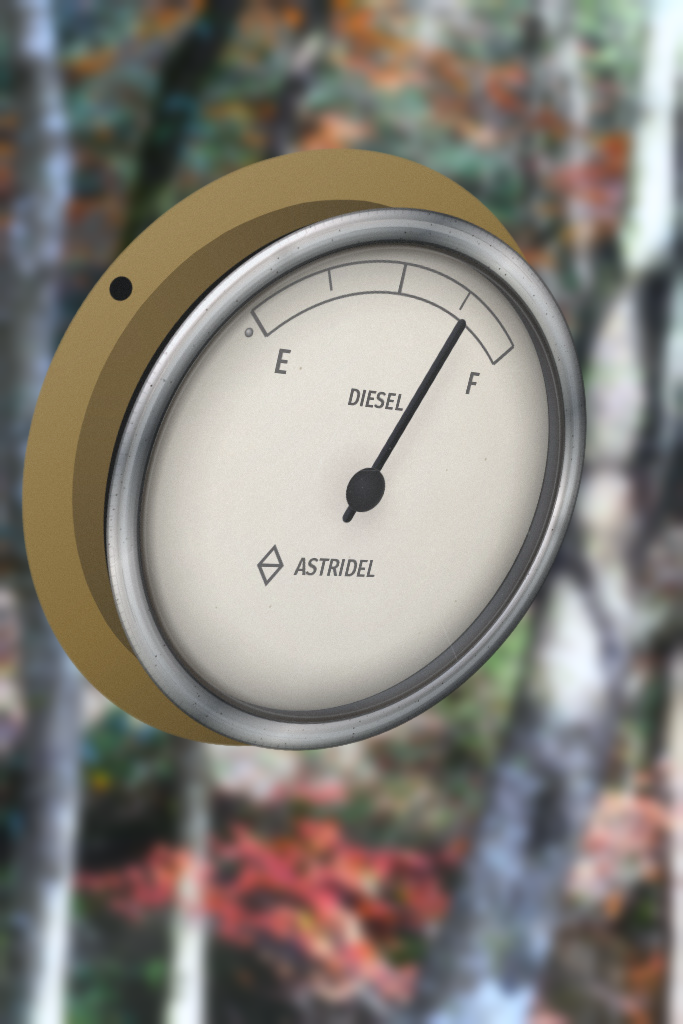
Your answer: 0.75
